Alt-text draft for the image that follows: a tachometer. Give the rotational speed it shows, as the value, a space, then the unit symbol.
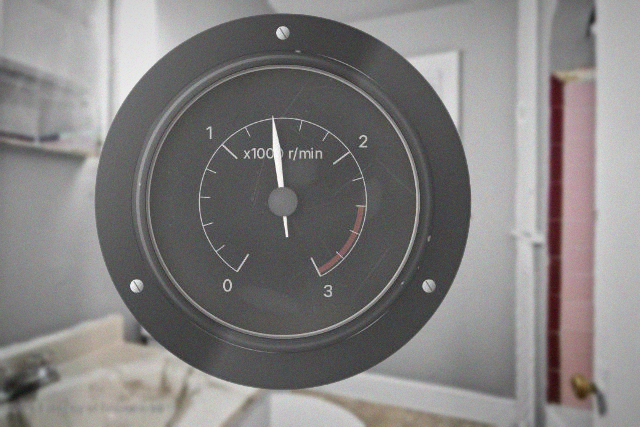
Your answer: 1400 rpm
